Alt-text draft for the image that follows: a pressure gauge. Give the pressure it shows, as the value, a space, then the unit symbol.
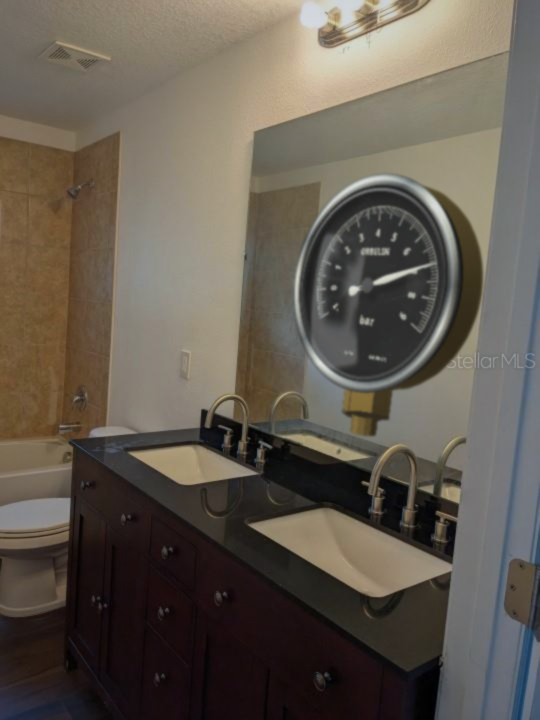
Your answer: 7 bar
